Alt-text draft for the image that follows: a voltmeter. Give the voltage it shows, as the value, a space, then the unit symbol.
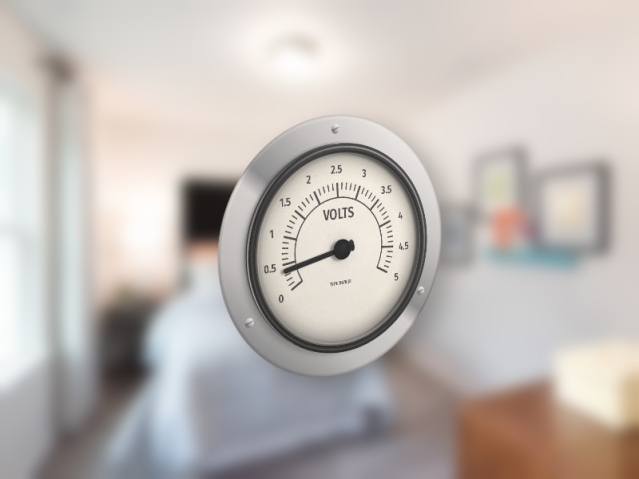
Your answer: 0.4 V
